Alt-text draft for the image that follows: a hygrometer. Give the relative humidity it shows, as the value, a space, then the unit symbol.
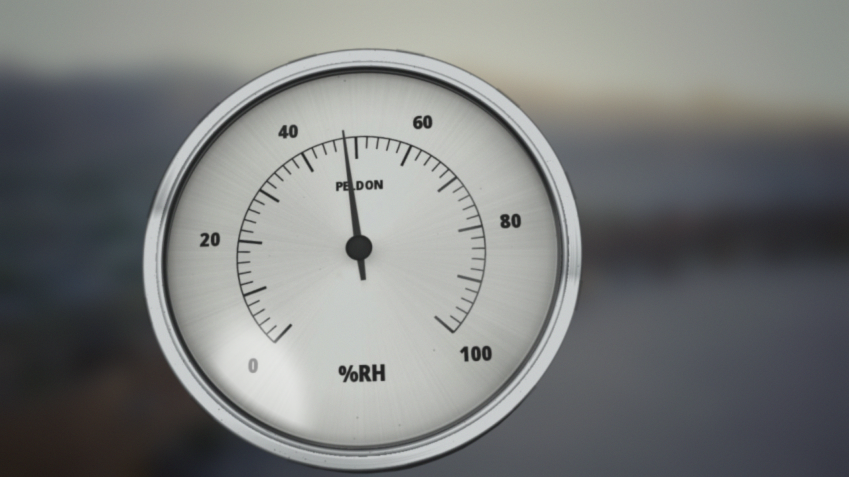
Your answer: 48 %
